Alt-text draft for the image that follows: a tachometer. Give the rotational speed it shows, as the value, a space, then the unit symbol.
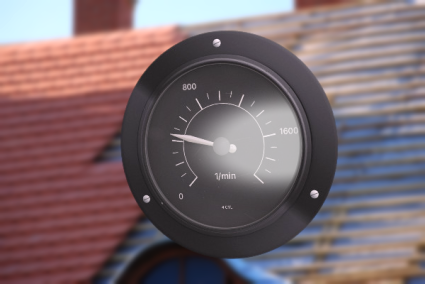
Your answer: 450 rpm
